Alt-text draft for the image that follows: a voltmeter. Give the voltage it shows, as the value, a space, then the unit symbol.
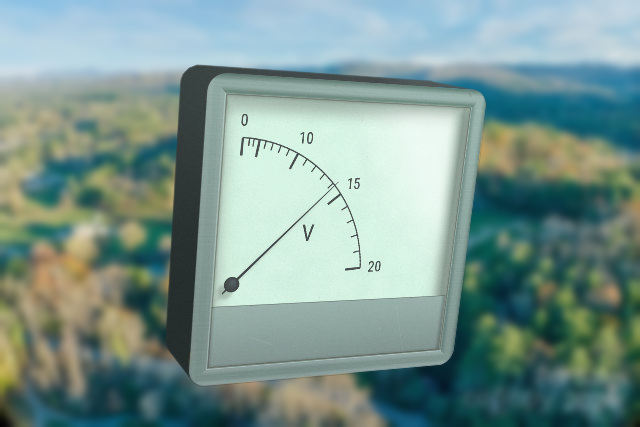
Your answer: 14 V
